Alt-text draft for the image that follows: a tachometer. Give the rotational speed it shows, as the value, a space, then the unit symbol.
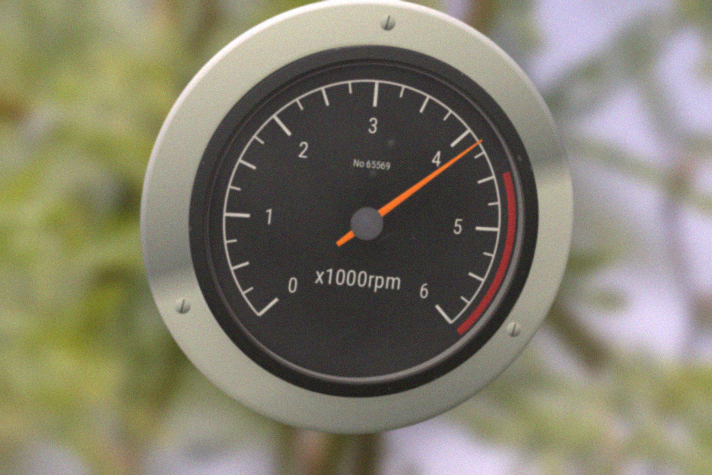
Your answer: 4125 rpm
